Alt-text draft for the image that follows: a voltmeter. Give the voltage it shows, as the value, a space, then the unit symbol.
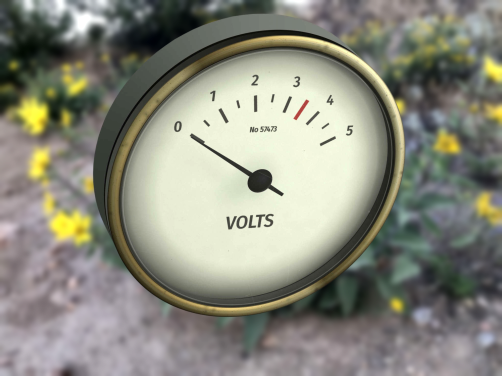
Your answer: 0 V
